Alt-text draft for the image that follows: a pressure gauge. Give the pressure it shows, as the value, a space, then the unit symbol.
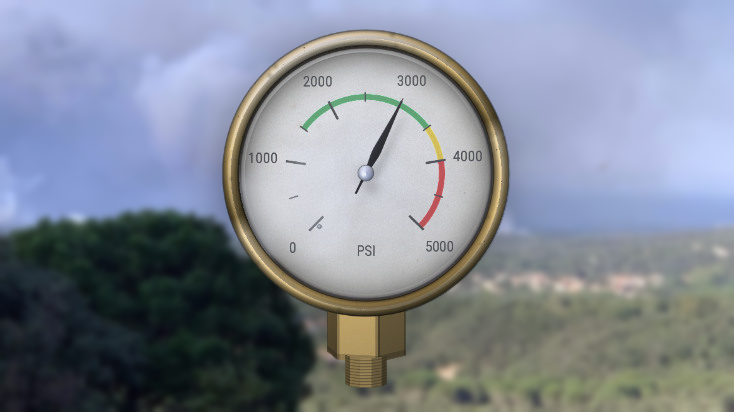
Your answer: 3000 psi
